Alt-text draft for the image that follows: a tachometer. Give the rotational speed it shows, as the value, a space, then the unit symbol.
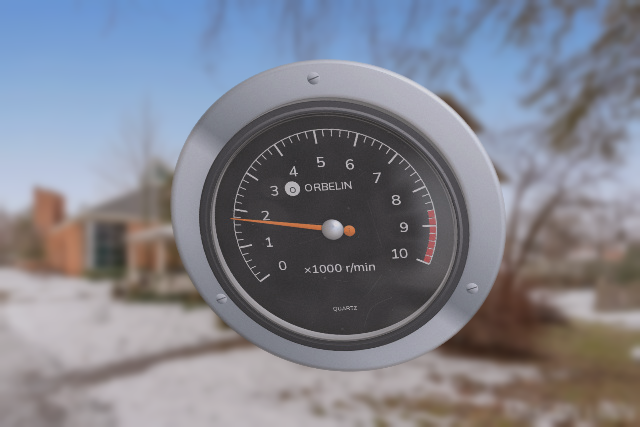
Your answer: 1800 rpm
